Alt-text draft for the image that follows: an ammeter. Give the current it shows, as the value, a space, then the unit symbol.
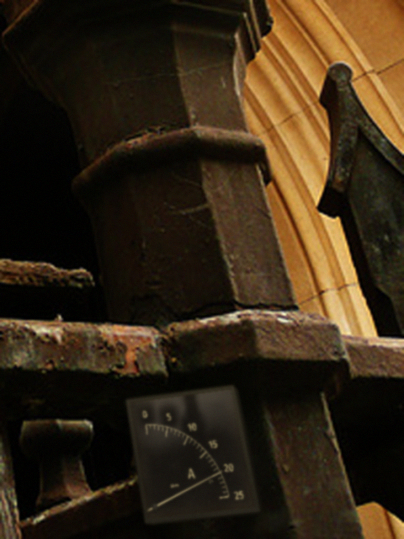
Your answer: 20 A
